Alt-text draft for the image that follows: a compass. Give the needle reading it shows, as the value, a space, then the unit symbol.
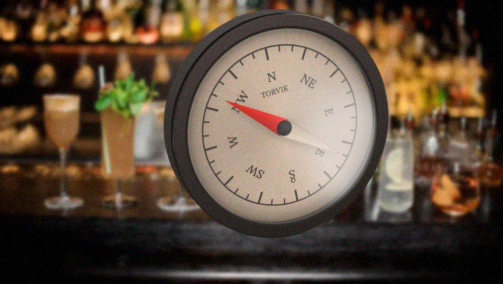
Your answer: 310 °
